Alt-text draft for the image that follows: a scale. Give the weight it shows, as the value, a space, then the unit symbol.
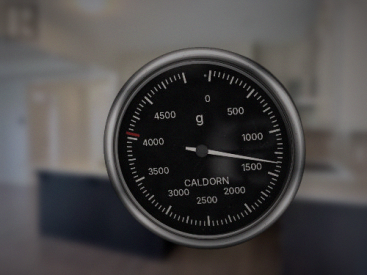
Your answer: 1350 g
